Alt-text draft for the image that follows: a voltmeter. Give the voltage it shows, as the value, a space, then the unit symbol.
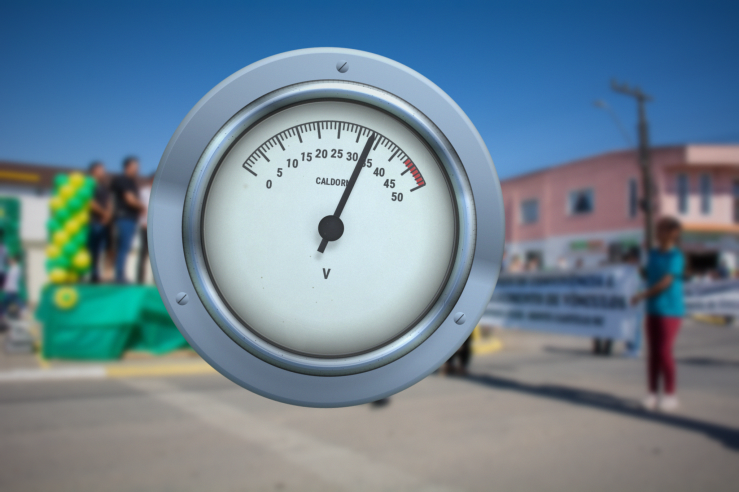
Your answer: 33 V
